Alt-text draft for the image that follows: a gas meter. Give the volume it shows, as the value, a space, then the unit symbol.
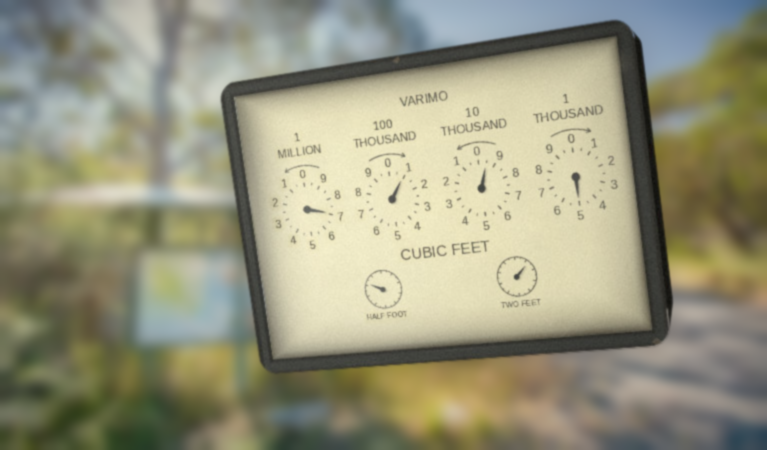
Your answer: 709500 ft³
